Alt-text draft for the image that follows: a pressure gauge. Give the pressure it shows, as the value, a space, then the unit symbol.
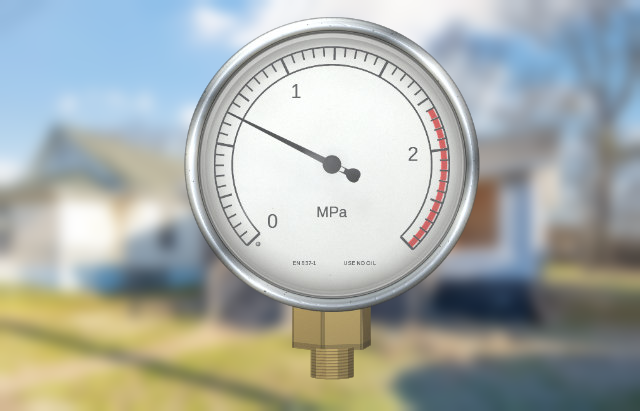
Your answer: 0.65 MPa
